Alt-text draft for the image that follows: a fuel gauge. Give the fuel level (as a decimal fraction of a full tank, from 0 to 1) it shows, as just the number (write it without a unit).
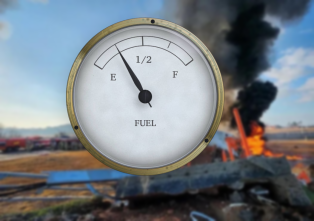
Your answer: 0.25
